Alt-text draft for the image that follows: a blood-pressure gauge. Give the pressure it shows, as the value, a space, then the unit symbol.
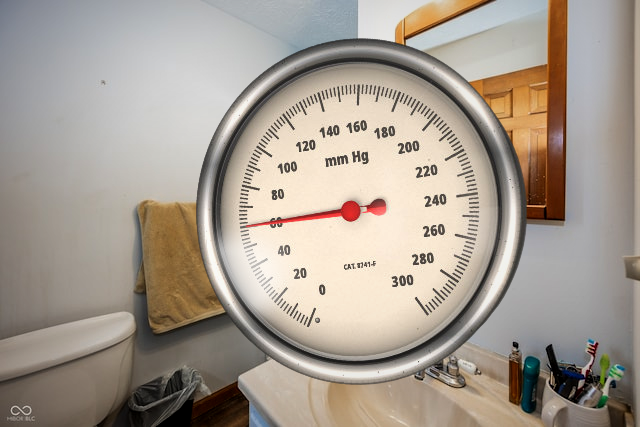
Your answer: 60 mmHg
